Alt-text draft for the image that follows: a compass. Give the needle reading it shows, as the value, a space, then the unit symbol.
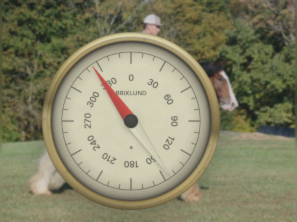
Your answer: 325 °
